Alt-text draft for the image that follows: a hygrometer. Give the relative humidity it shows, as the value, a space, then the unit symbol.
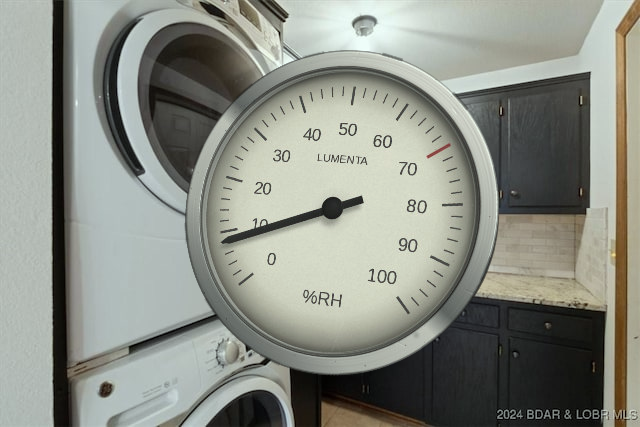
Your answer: 8 %
